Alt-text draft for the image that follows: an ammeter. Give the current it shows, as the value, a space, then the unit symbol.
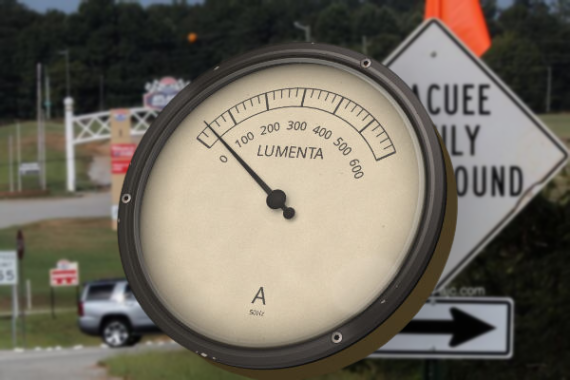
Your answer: 40 A
